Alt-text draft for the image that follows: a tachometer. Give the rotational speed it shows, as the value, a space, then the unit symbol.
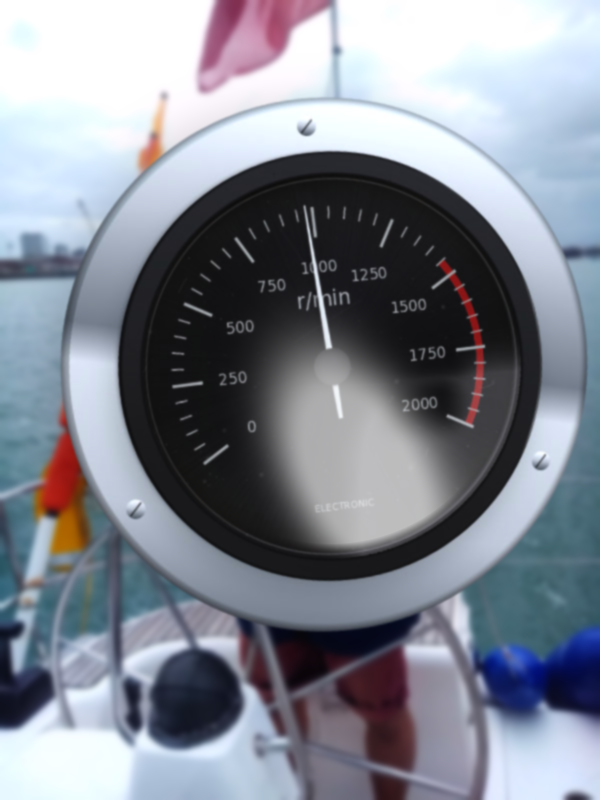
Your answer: 975 rpm
